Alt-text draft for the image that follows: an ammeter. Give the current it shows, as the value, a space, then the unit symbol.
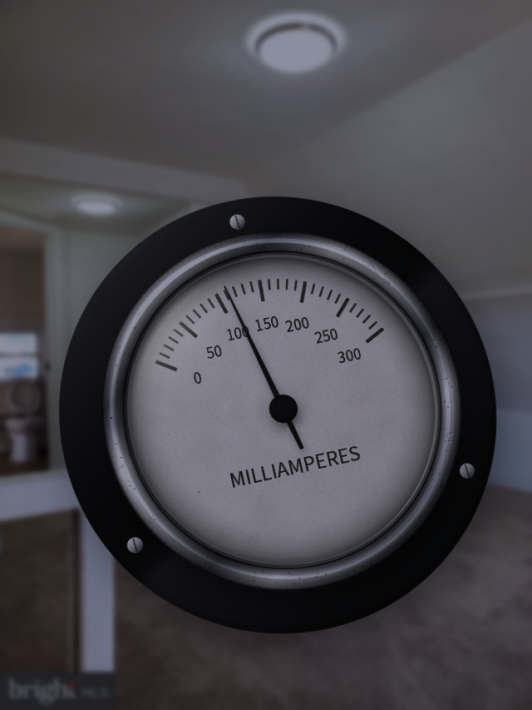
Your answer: 110 mA
